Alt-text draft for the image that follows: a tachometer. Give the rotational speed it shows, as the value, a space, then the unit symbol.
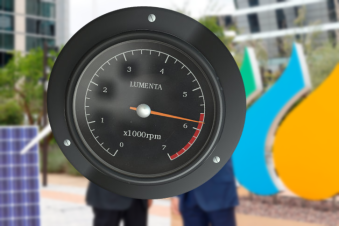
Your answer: 5800 rpm
